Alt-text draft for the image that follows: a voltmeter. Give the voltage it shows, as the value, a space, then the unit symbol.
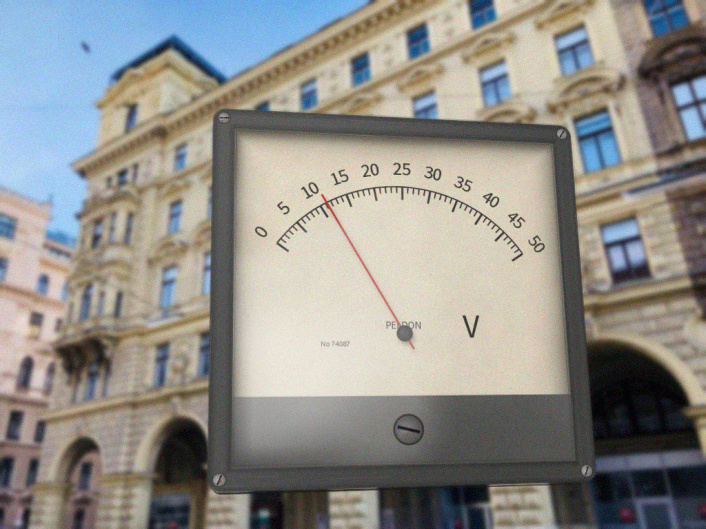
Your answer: 11 V
